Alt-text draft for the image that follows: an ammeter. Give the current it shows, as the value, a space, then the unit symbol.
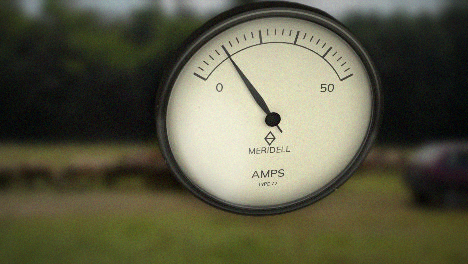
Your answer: 10 A
